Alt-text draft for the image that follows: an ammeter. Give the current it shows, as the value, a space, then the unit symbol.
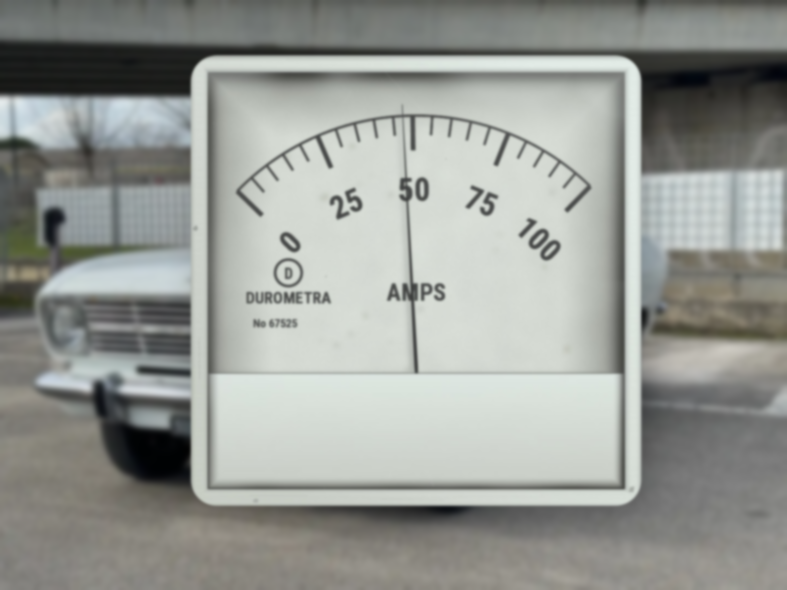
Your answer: 47.5 A
